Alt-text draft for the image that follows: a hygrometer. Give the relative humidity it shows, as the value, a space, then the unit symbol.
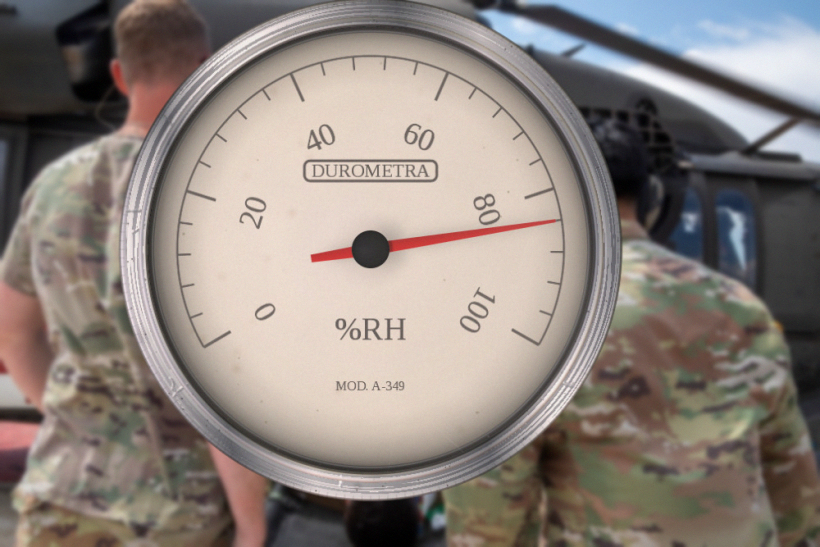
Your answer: 84 %
